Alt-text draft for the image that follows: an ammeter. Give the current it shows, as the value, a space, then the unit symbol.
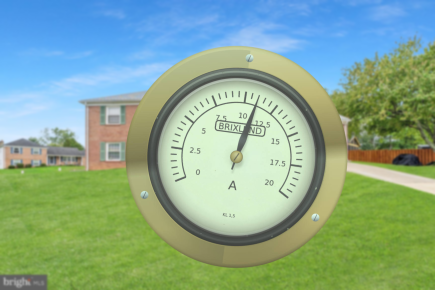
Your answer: 11 A
